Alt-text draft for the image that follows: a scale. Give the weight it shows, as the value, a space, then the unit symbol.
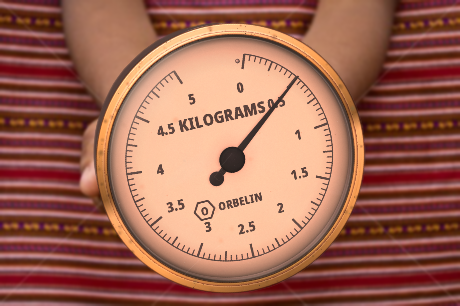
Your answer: 0.5 kg
